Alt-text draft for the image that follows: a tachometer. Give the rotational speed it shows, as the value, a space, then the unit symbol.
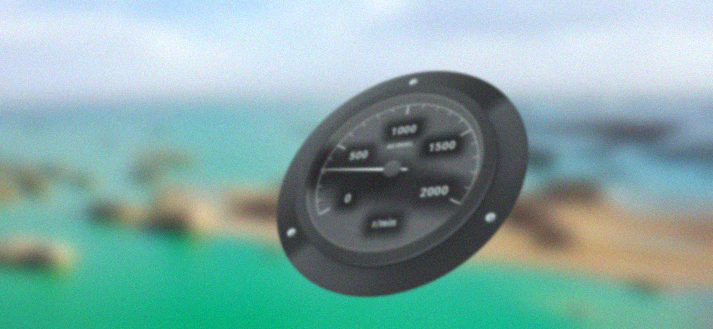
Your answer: 300 rpm
